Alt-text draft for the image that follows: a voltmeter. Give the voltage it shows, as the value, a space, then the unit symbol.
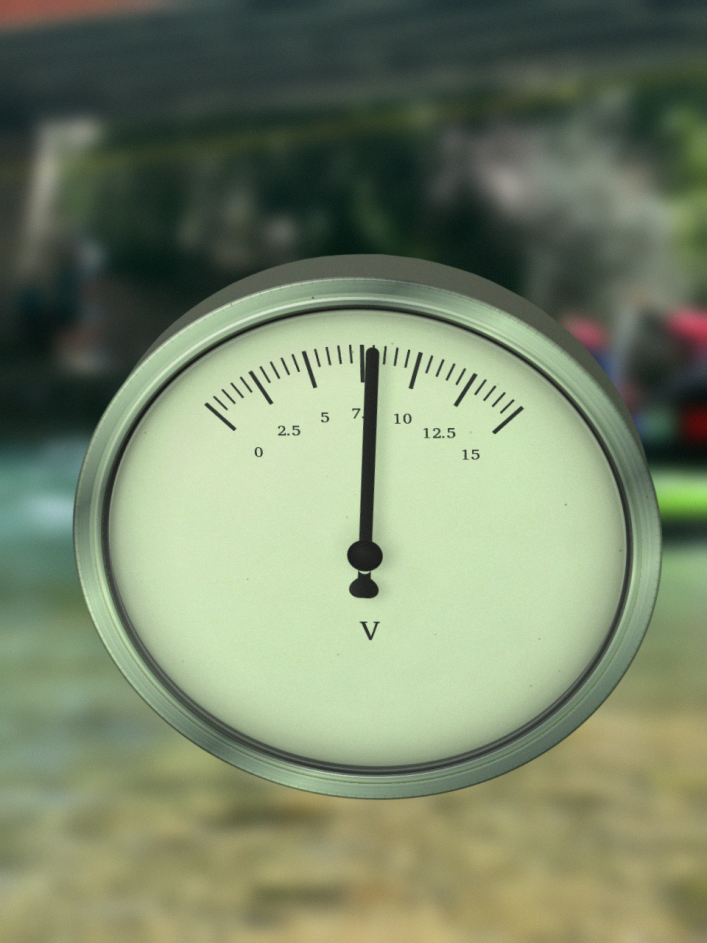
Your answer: 8 V
